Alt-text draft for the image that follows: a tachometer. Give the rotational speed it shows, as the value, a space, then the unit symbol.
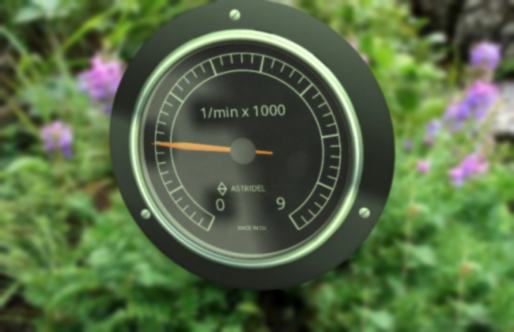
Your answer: 2000 rpm
